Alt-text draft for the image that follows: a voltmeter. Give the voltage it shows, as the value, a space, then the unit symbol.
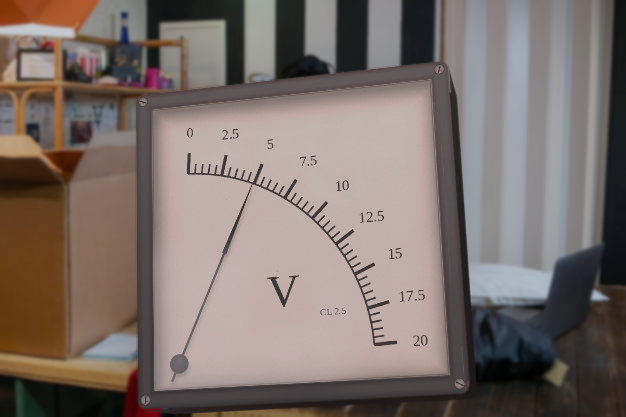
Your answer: 5 V
